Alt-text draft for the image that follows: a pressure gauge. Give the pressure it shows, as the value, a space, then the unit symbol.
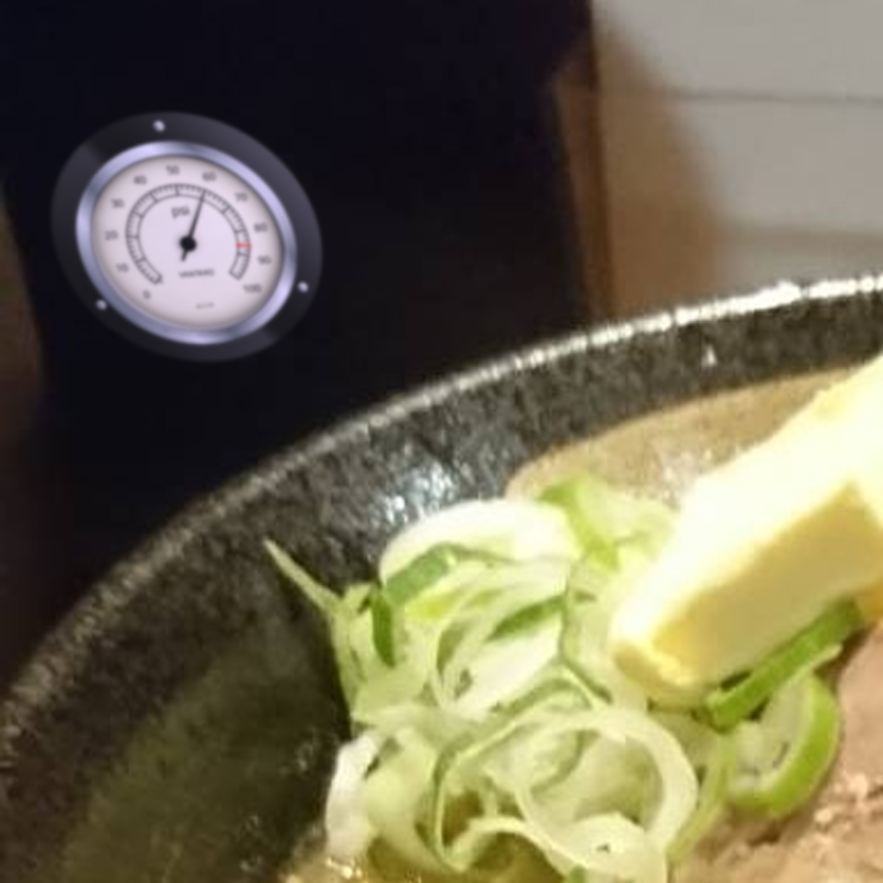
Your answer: 60 psi
